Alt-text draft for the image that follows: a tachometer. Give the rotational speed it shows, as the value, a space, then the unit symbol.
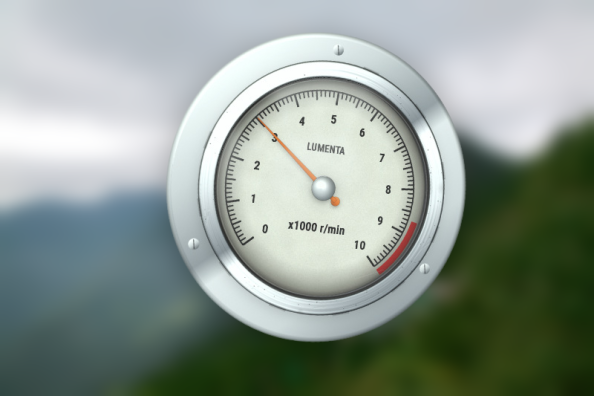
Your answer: 3000 rpm
